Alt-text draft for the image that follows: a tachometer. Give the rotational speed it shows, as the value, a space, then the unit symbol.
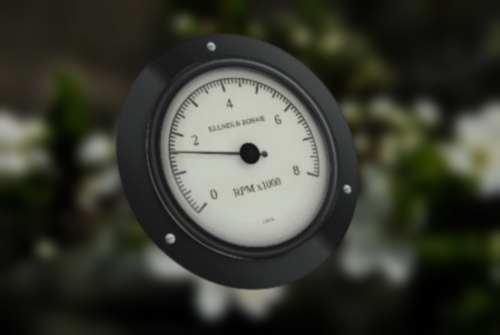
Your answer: 1500 rpm
